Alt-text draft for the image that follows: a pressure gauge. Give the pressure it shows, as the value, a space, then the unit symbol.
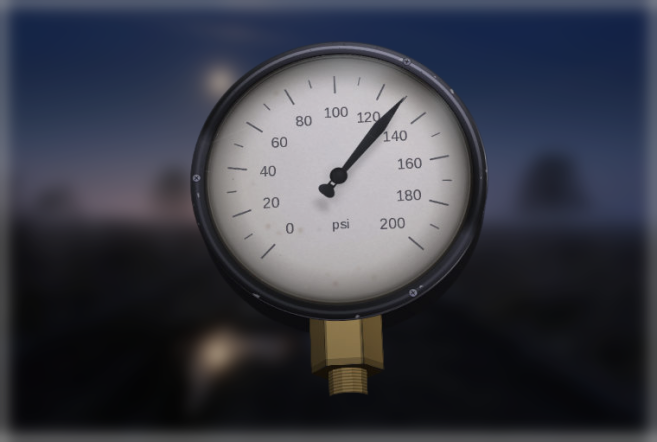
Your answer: 130 psi
